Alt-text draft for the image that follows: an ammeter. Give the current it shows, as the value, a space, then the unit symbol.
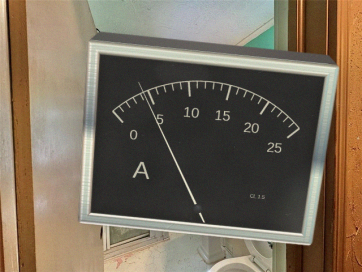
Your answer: 4.5 A
